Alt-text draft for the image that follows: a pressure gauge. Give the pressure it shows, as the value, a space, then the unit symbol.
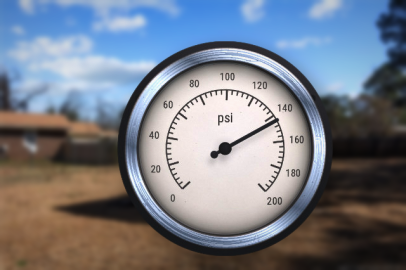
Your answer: 144 psi
